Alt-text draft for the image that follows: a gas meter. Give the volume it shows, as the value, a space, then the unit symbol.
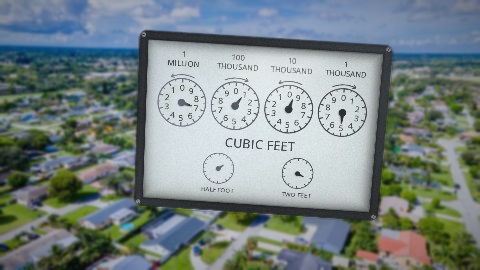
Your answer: 709500 ft³
